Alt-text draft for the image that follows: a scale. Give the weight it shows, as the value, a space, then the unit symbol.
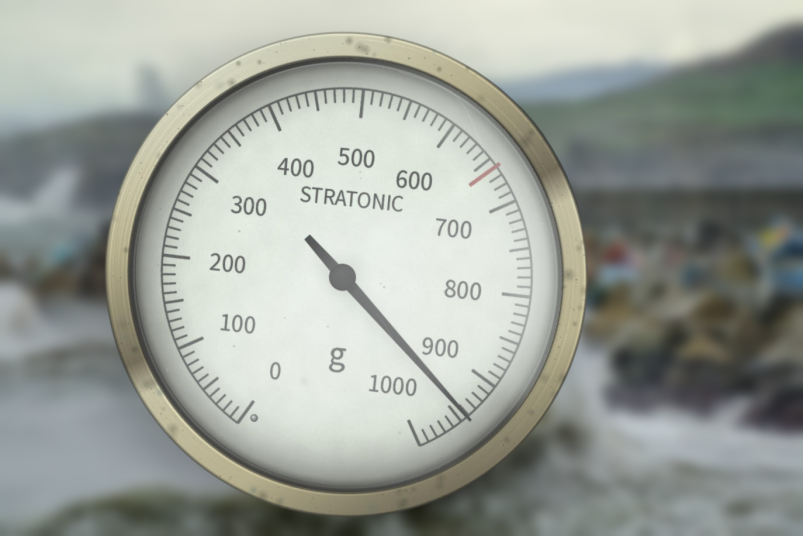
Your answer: 940 g
